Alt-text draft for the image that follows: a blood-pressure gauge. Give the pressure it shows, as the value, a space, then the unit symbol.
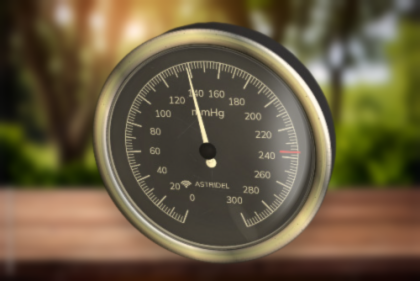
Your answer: 140 mmHg
